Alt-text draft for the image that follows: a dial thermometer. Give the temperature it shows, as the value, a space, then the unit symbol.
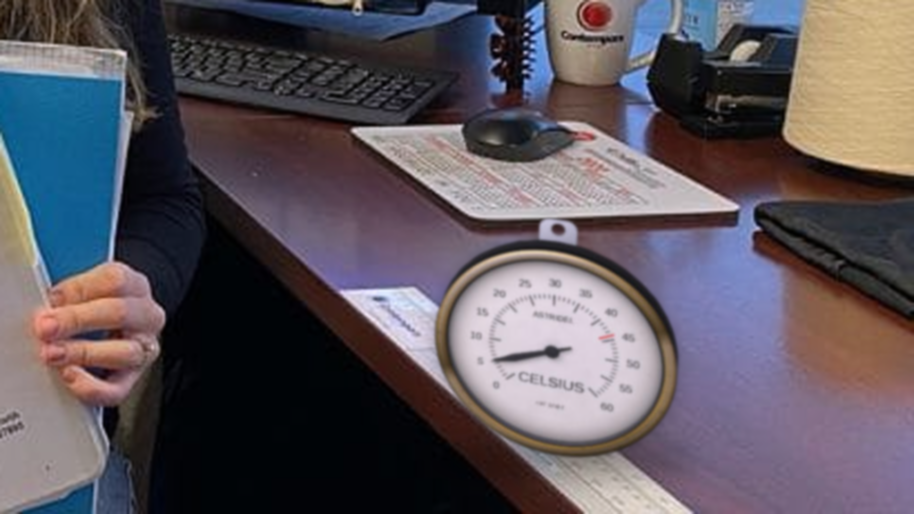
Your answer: 5 °C
